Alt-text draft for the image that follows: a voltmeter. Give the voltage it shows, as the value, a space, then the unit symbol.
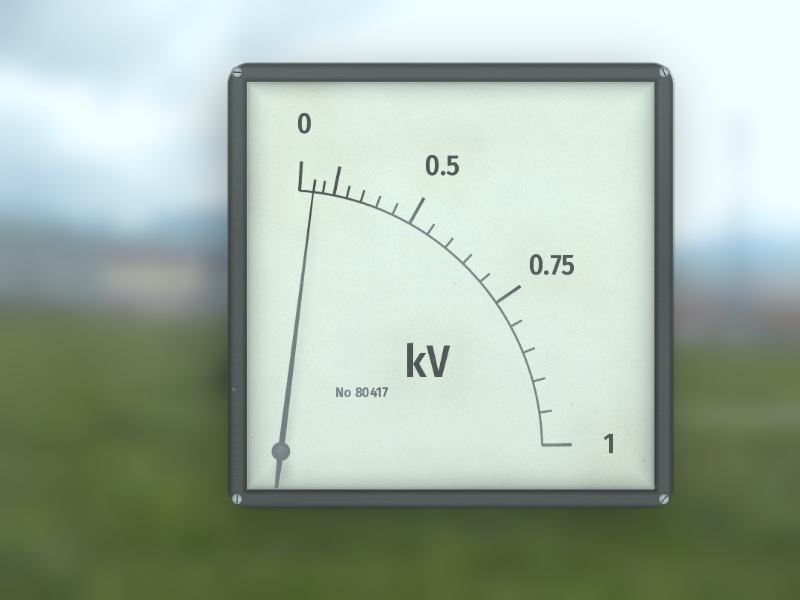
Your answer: 0.15 kV
